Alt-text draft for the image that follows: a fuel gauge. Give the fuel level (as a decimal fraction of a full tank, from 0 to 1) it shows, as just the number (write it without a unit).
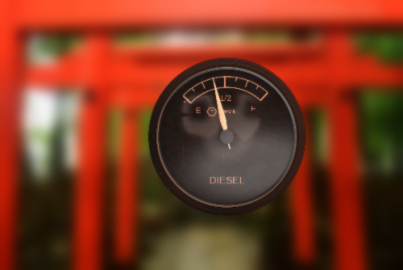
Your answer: 0.375
